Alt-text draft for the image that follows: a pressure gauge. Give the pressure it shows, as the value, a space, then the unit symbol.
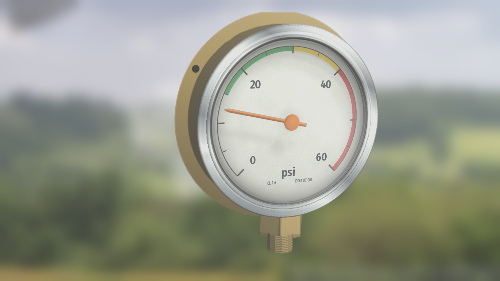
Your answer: 12.5 psi
